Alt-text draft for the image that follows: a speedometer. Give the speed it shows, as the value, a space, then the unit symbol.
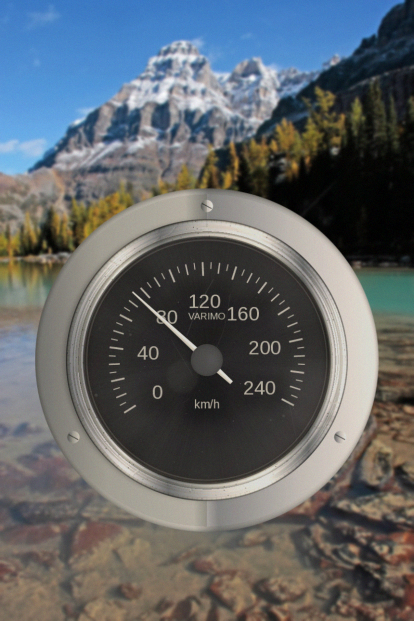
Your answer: 75 km/h
